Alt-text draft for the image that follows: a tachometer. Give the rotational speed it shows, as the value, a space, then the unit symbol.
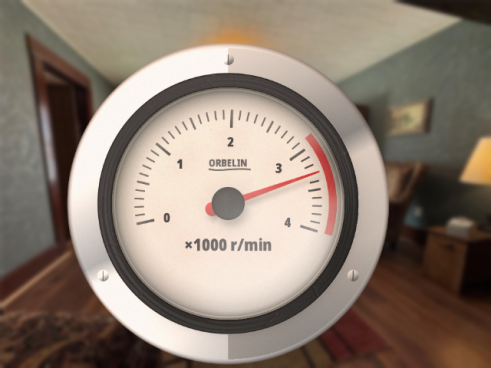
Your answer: 3300 rpm
